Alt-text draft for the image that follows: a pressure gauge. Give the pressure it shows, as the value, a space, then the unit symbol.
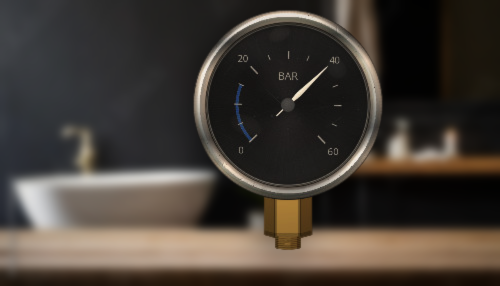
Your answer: 40 bar
